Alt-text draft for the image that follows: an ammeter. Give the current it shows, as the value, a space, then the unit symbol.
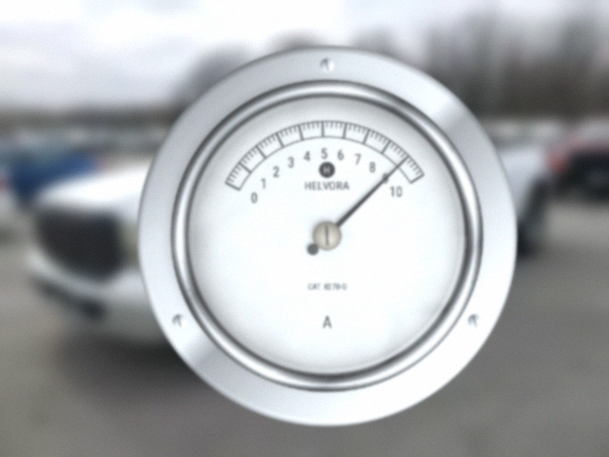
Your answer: 9 A
